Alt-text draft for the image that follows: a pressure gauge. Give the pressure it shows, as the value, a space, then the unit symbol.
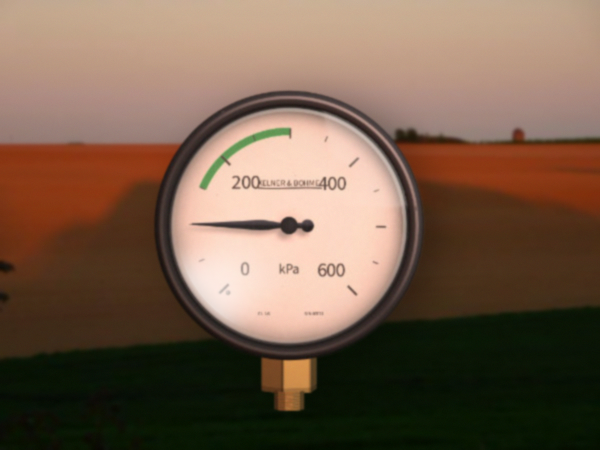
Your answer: 100 kPa
